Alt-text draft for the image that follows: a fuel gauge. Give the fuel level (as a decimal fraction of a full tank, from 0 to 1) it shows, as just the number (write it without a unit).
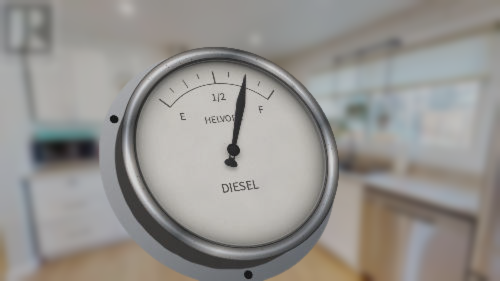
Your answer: 0.75
